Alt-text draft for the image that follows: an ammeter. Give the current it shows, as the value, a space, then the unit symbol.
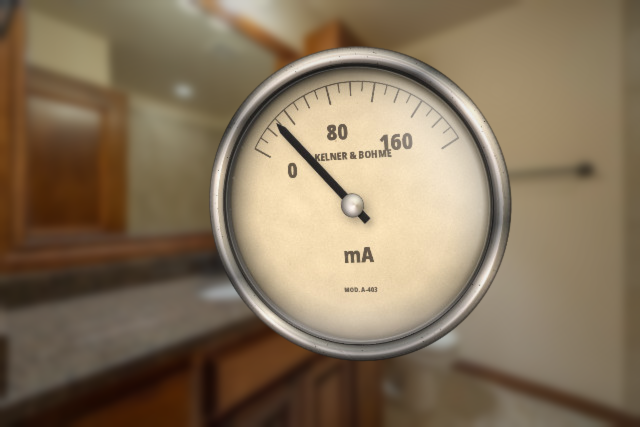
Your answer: 30 mA
